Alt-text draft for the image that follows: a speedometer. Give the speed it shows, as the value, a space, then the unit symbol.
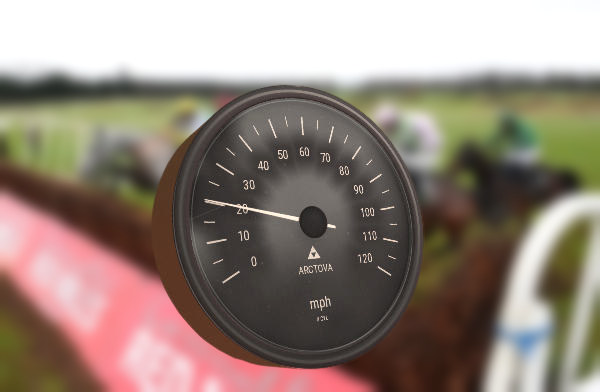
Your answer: 20 mph
